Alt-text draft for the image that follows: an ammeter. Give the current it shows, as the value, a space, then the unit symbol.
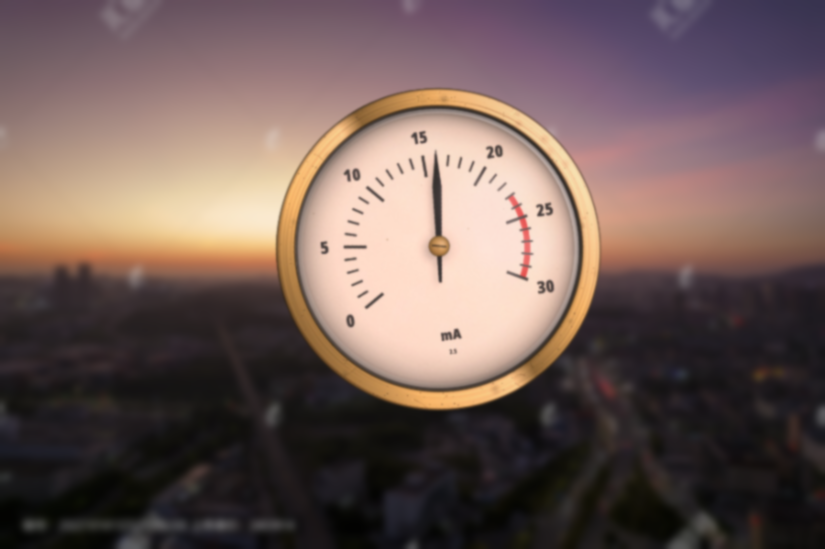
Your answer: 16 mA
